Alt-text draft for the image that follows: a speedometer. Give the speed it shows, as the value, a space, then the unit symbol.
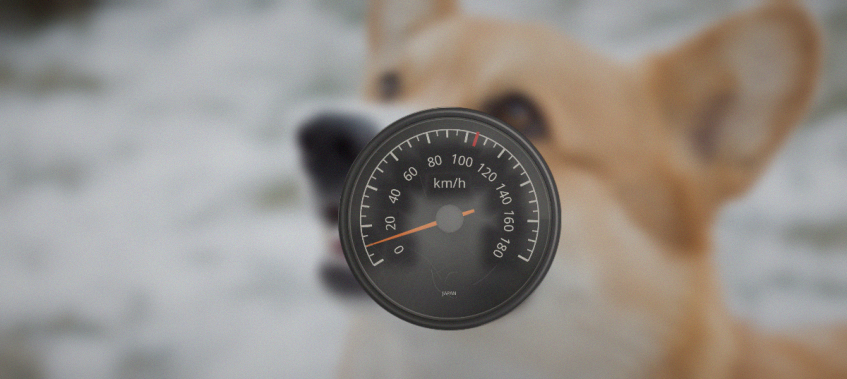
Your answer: 10 km/h
